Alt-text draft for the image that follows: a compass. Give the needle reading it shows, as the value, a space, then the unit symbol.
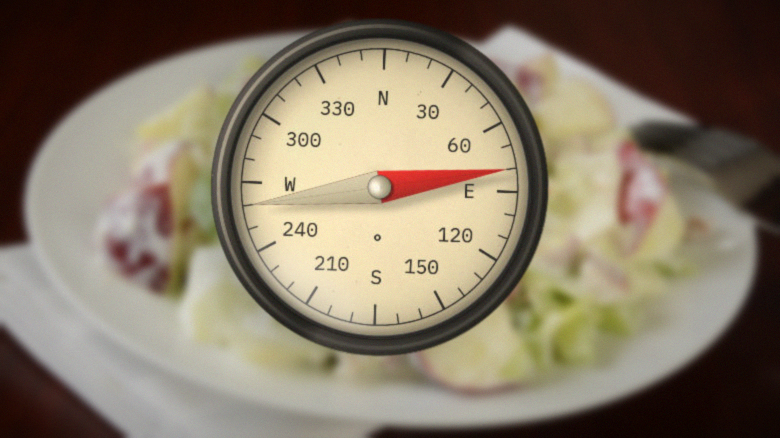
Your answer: 80 °
